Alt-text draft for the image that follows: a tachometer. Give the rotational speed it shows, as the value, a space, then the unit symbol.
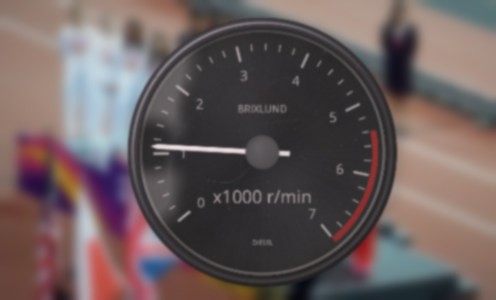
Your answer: 1100 rpm
